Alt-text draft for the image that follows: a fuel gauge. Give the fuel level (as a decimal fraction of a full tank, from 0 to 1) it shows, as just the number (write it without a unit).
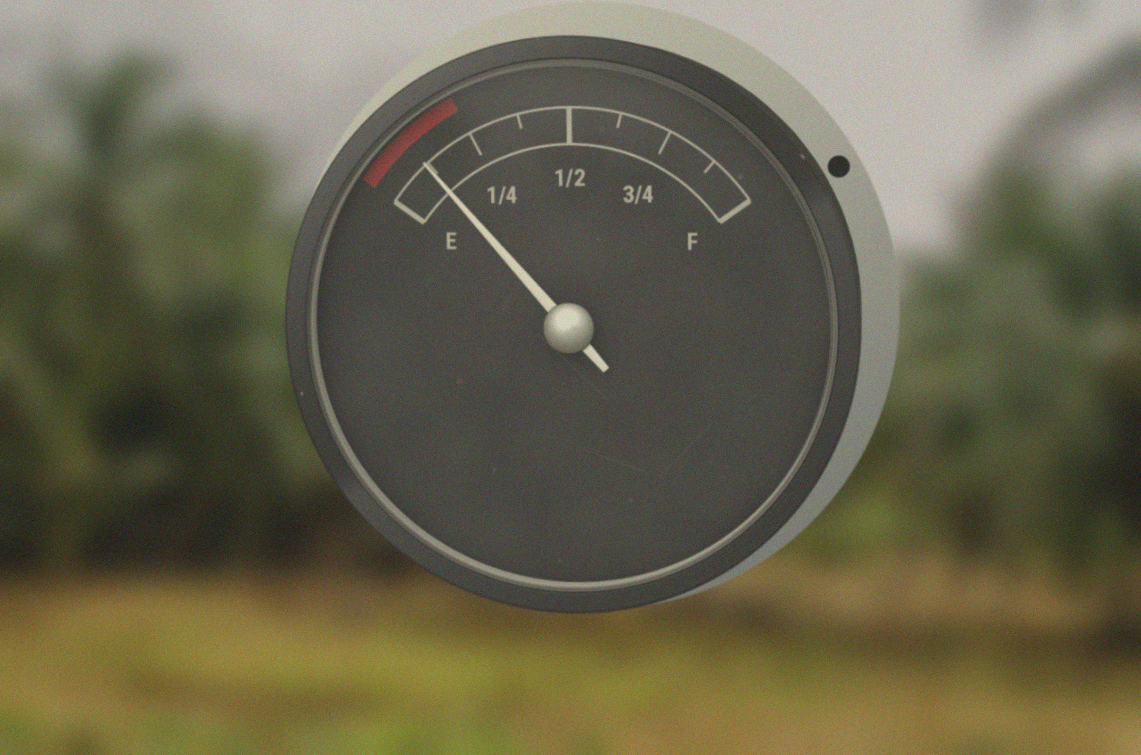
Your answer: 0.125
